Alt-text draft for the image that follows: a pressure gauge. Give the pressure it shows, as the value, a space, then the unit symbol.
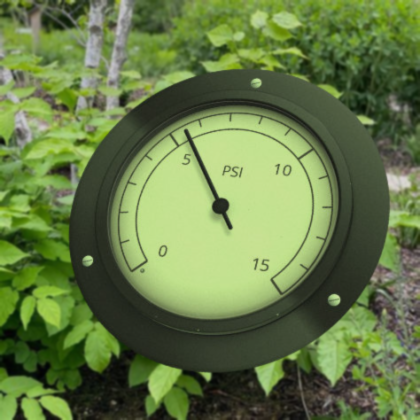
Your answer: 5.5 psi
